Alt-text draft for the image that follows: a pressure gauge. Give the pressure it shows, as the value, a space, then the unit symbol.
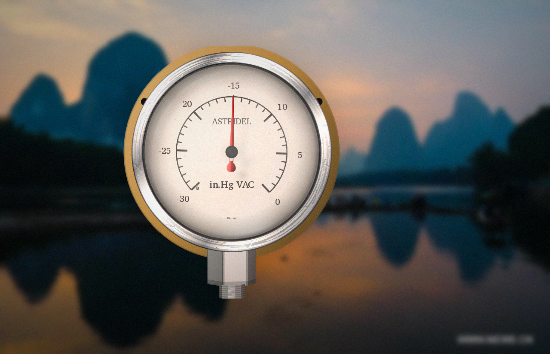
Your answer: -15 inHg
